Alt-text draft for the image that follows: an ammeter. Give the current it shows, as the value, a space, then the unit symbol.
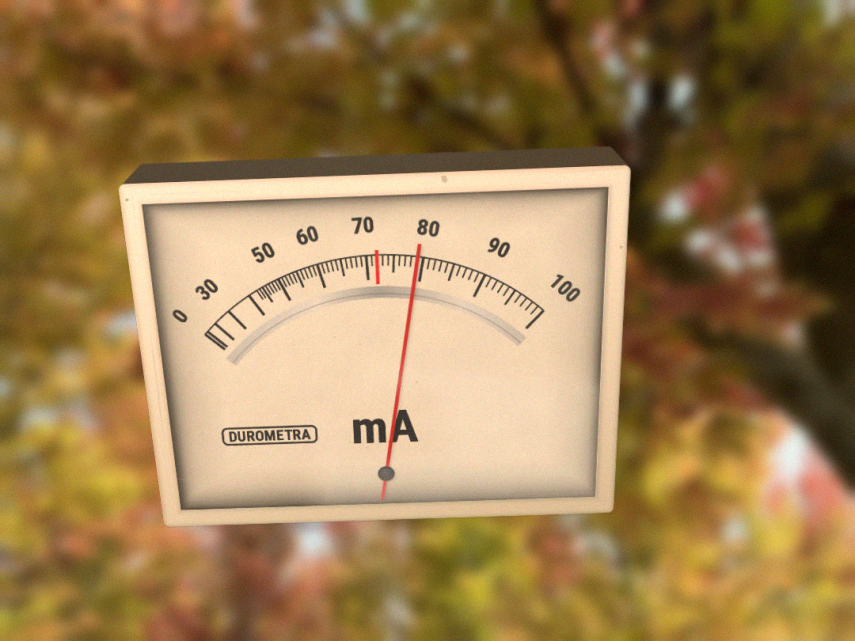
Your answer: 79 mA
